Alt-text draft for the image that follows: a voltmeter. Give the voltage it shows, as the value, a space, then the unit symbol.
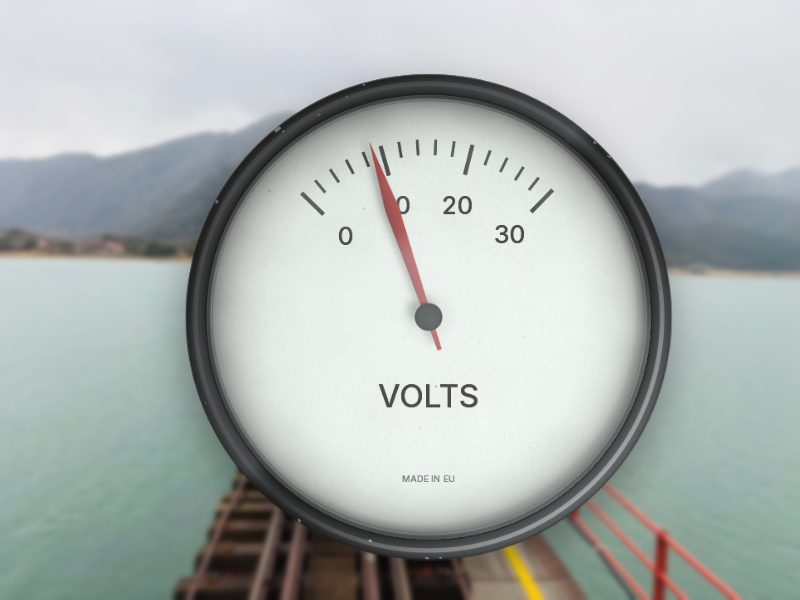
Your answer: 9 V
